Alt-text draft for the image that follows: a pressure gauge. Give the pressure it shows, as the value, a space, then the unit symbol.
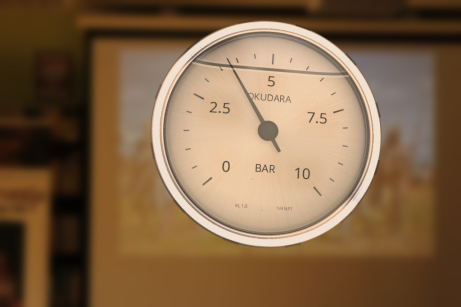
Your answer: 3.75 bar
